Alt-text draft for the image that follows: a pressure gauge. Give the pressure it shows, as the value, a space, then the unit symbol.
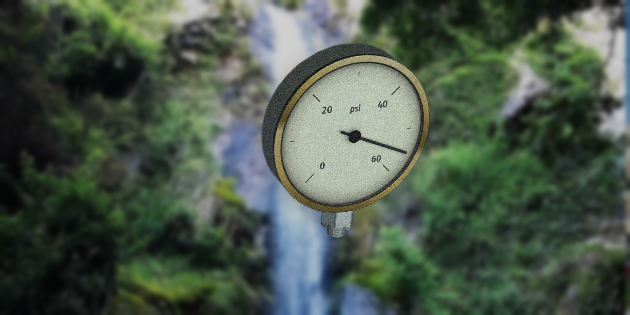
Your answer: 55 psi
